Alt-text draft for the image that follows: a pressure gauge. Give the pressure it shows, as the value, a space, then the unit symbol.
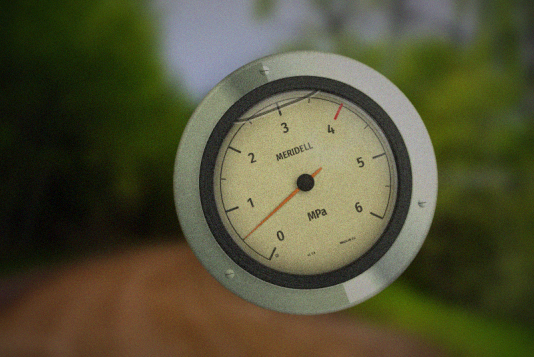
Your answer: 0.5 MPa
